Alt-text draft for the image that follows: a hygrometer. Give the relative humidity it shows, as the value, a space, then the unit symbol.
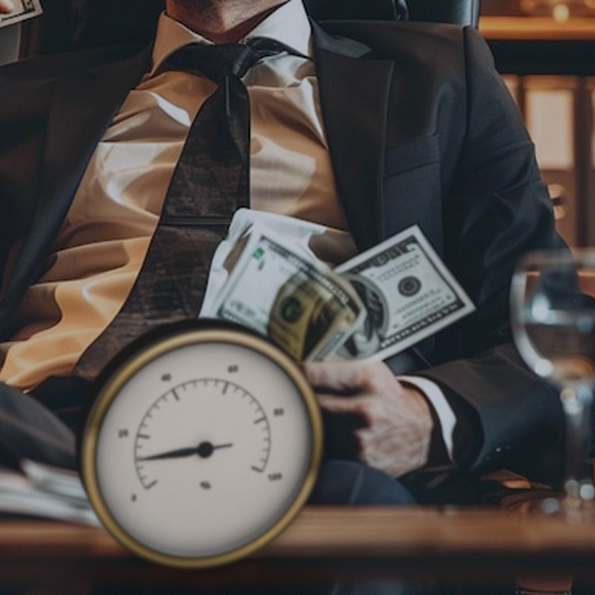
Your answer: 12 %
